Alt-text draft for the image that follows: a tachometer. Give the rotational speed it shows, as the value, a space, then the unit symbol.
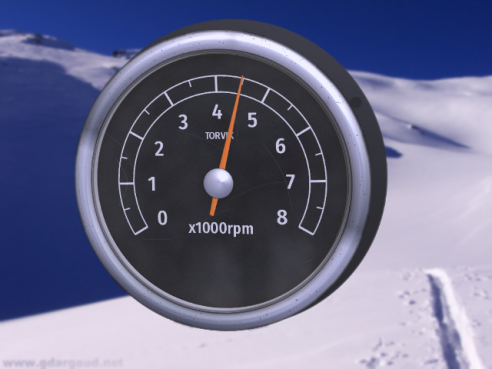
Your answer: 4500 rpm
